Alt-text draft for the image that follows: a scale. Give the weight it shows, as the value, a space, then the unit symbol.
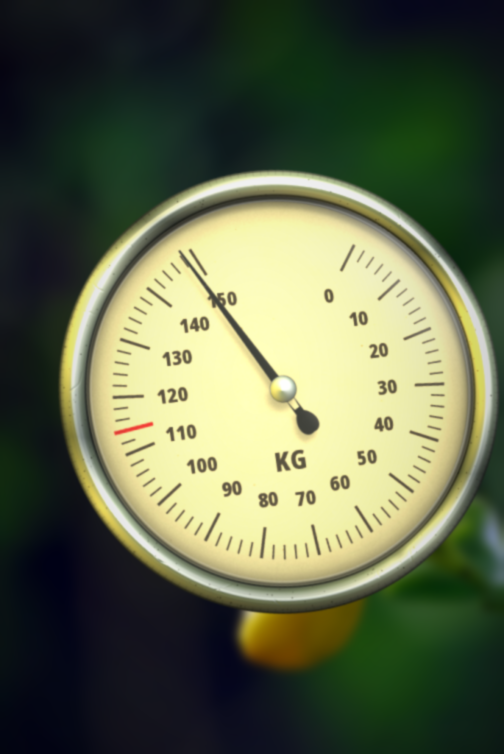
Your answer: 148 kg
